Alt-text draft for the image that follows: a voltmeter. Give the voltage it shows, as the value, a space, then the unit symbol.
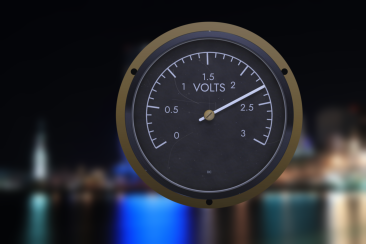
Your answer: 2.3 V
